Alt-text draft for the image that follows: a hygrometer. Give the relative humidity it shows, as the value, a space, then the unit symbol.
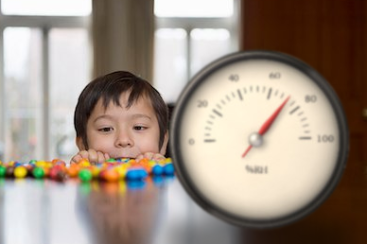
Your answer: 72 %
